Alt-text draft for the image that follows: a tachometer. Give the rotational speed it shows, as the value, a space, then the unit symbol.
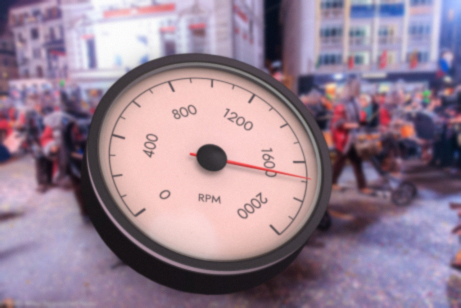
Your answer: 1700 rpm
